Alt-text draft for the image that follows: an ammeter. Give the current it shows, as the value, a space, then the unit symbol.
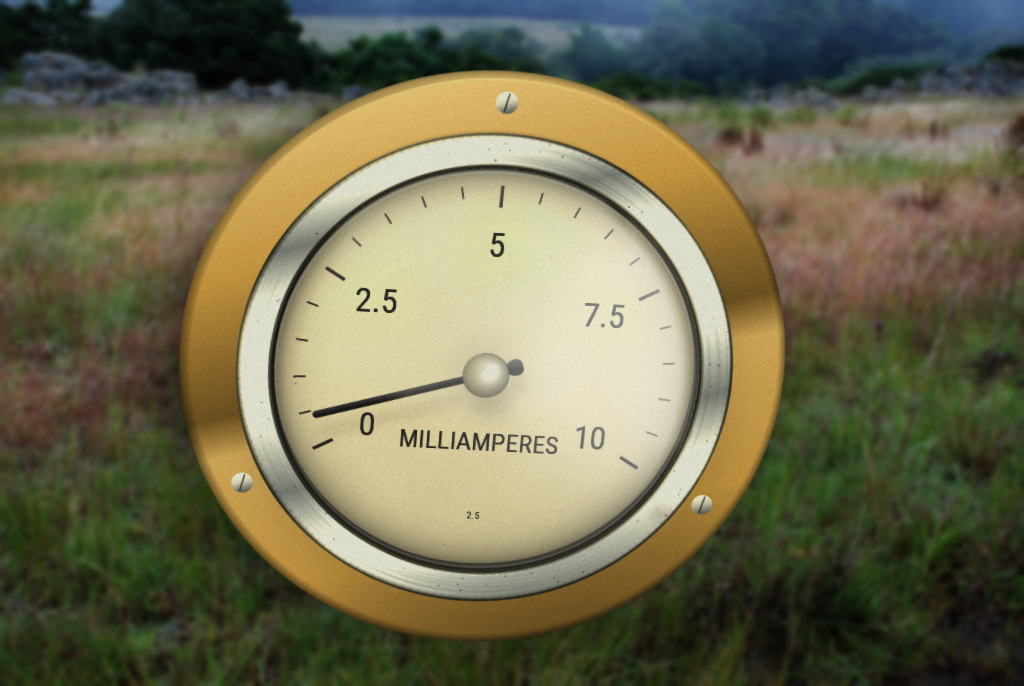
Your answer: 0.5 mA
